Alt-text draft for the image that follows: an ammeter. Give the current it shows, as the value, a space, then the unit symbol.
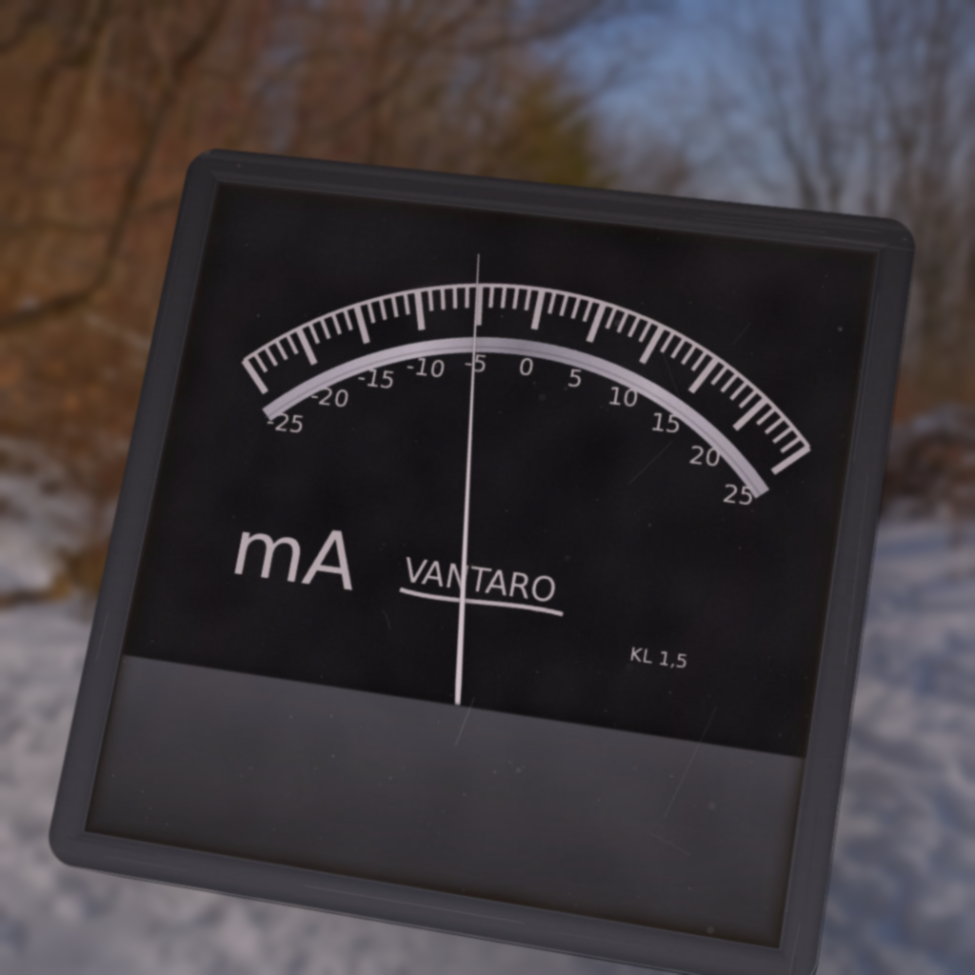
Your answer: -5 mA
